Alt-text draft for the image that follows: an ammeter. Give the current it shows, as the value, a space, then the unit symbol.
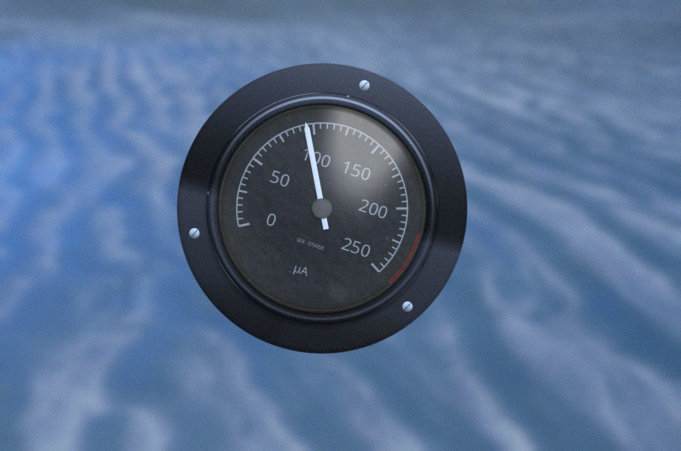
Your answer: 95 µA
